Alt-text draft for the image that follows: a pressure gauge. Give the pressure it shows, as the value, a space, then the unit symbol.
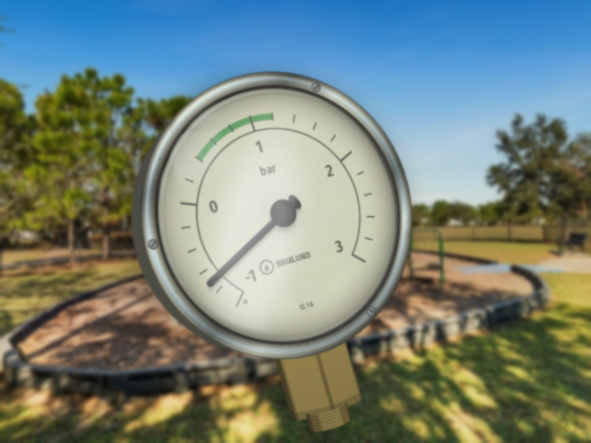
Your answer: -0.7 bar
